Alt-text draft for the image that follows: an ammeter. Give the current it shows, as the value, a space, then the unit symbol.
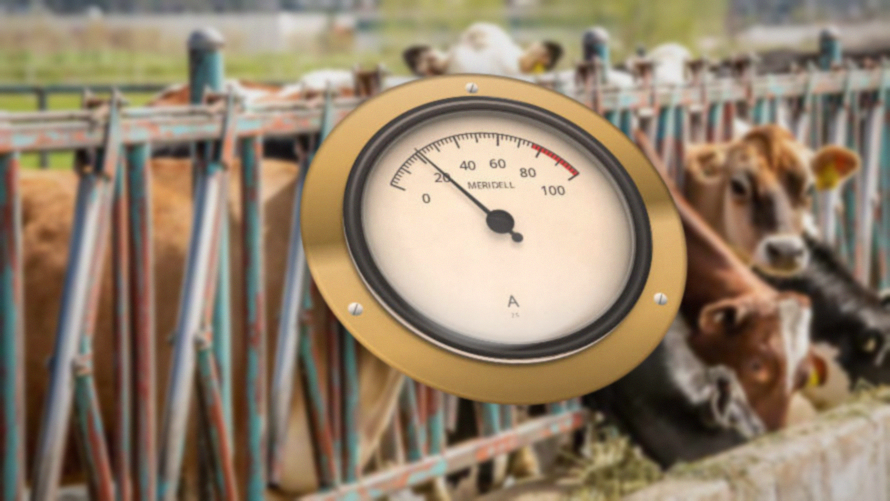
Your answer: 20 A
